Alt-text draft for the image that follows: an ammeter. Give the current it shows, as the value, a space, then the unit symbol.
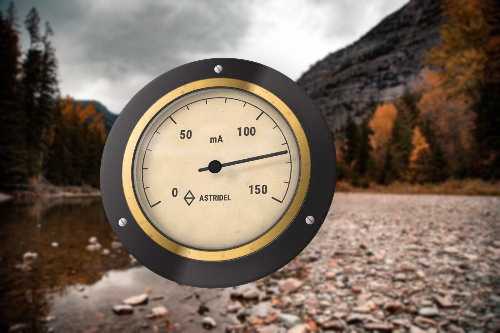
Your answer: 125 mA
